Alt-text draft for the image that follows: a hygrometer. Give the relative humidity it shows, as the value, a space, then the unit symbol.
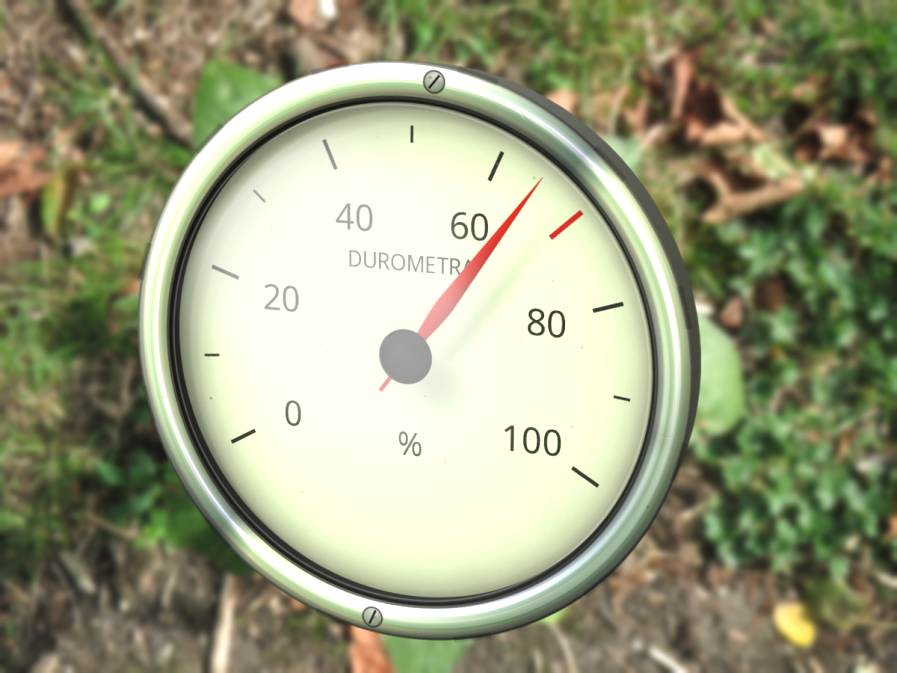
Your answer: 65 %
